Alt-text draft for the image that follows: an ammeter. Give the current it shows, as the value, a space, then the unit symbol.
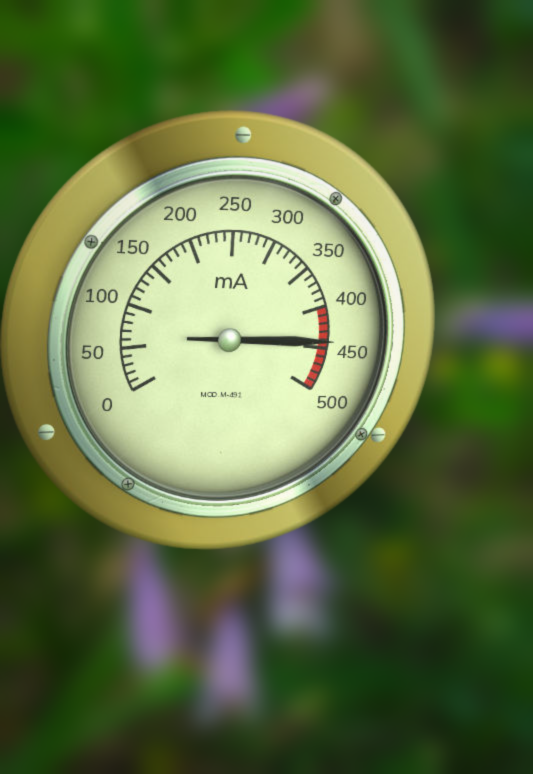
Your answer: 440 mA
